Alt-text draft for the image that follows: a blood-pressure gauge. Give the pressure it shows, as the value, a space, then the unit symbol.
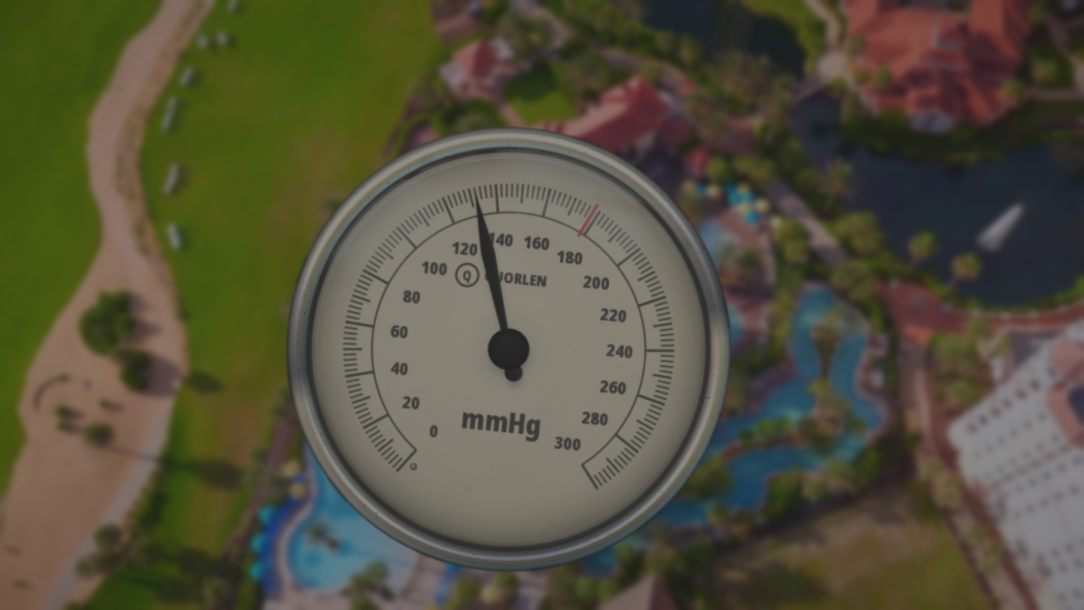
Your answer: 132 mmHg
